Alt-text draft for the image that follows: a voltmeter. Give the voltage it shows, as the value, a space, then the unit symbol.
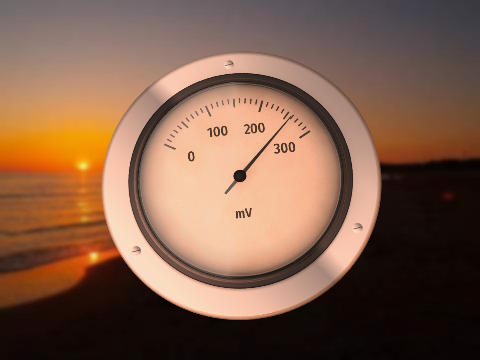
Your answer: 260 mV
